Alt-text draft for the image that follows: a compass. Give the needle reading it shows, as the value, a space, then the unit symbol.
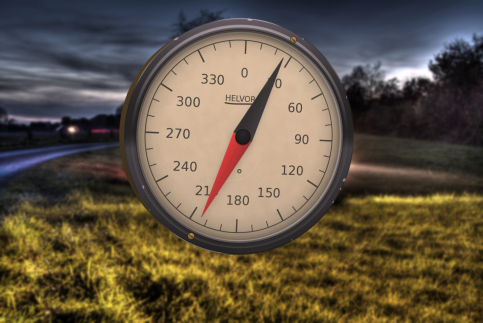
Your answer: 205 °
